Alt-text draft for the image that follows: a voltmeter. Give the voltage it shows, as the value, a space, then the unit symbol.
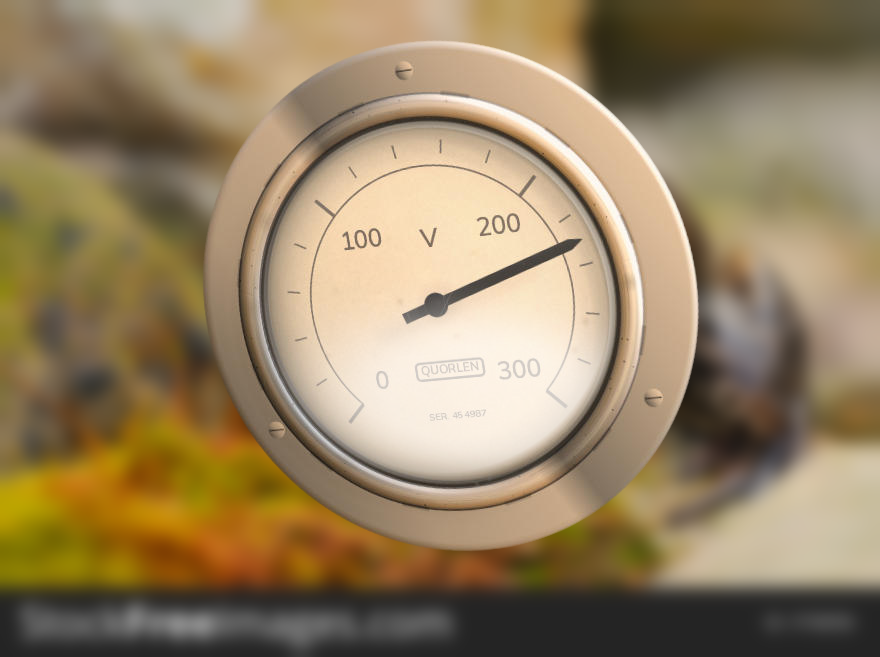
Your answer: 230 V
